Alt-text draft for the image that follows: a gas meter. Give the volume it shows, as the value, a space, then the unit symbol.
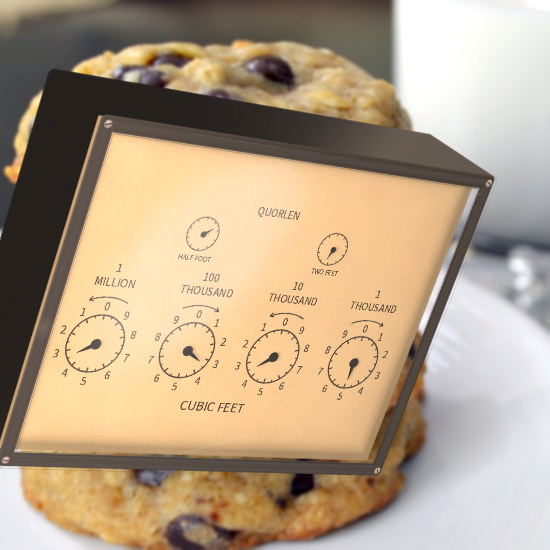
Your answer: 333500 ft³
